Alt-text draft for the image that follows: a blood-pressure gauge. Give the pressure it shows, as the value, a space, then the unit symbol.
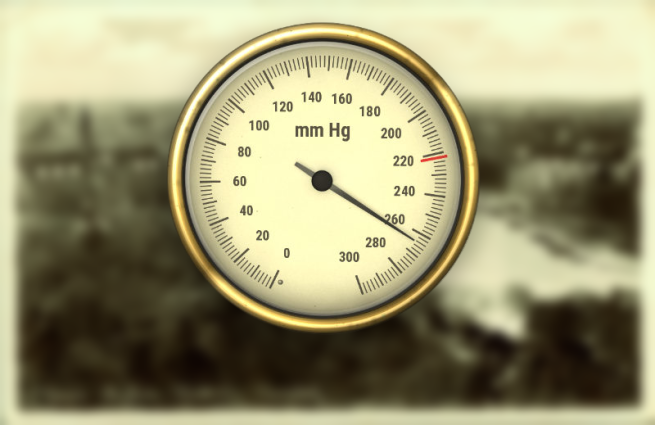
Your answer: 264 mmHg
